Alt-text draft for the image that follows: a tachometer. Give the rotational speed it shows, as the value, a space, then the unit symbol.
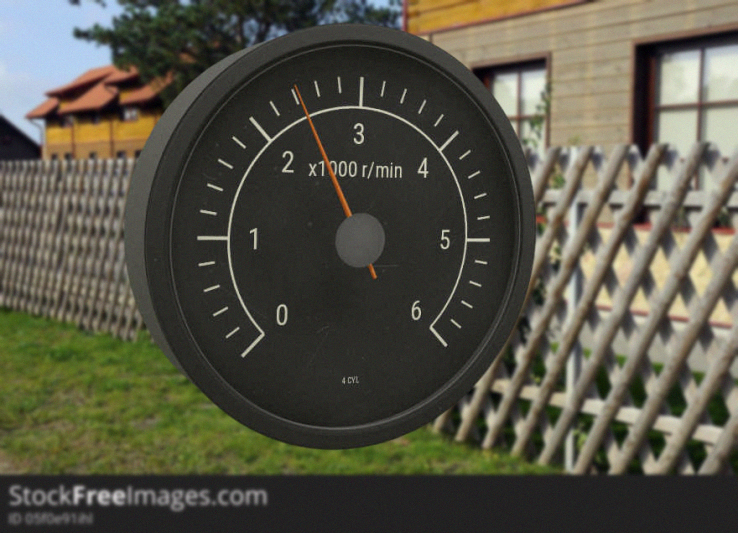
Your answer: 2400 rpm
